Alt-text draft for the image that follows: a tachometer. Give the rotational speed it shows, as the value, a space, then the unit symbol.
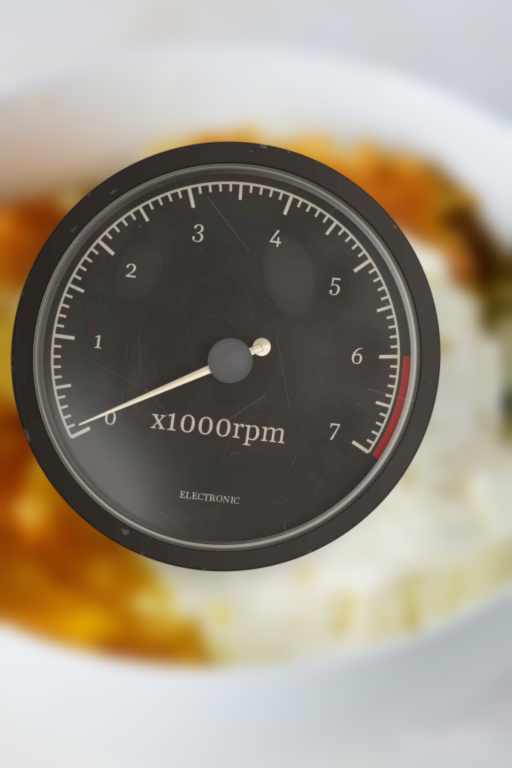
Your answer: 100 rpm
